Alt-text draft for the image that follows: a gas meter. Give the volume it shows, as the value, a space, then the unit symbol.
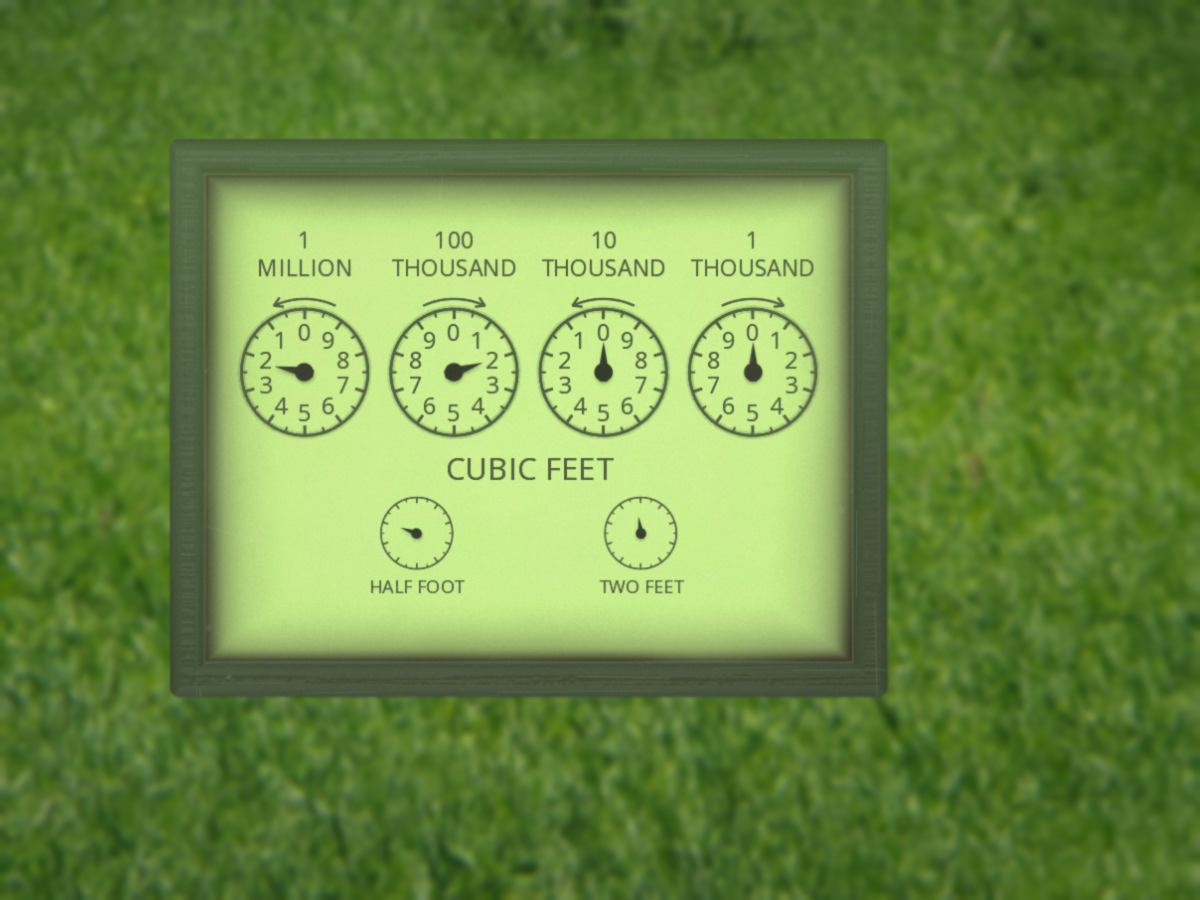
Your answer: 220000 ft³
